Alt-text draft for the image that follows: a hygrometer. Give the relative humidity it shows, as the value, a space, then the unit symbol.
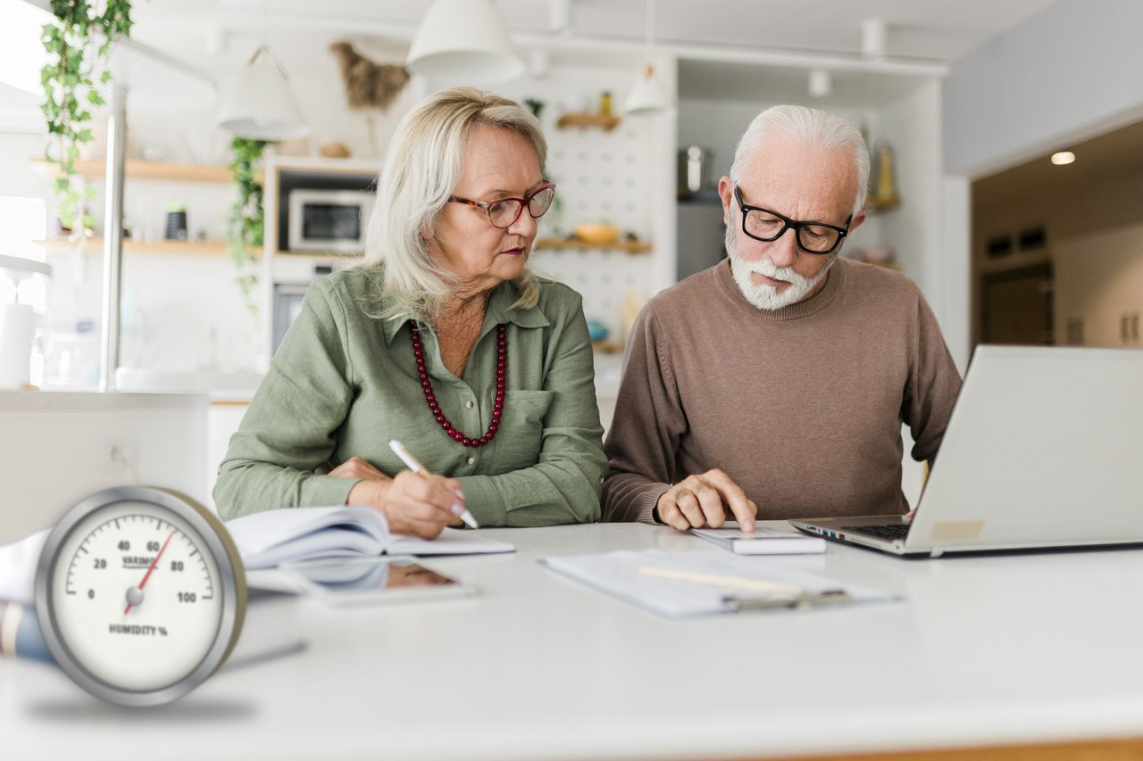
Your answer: 68 %
